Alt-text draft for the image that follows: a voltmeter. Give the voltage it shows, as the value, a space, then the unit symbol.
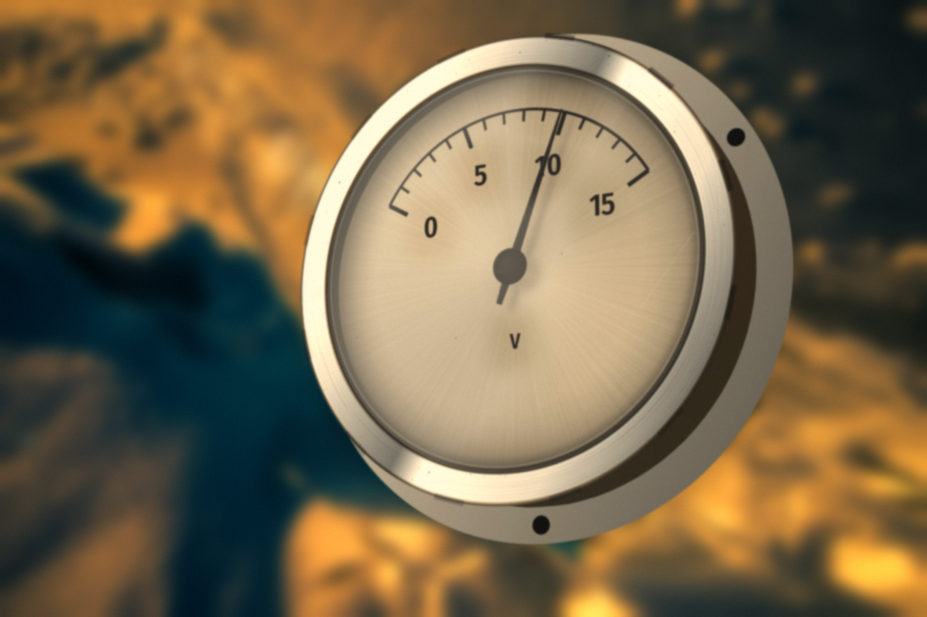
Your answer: 10 V
